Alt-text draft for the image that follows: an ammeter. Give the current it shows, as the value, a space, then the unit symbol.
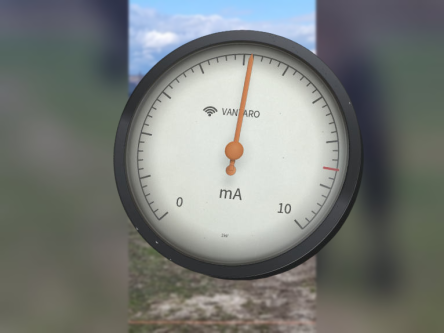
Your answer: 5.2 mA
